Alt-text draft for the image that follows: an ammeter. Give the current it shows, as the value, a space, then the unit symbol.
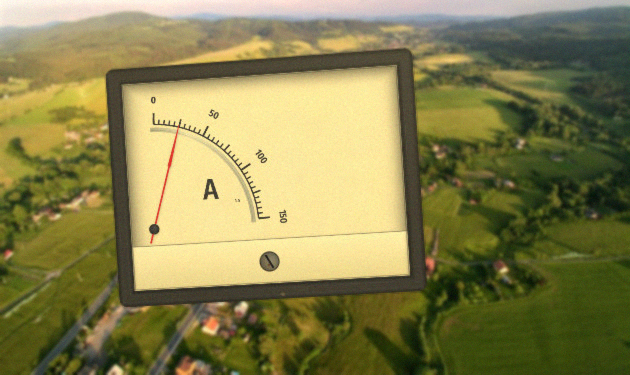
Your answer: 25 A
